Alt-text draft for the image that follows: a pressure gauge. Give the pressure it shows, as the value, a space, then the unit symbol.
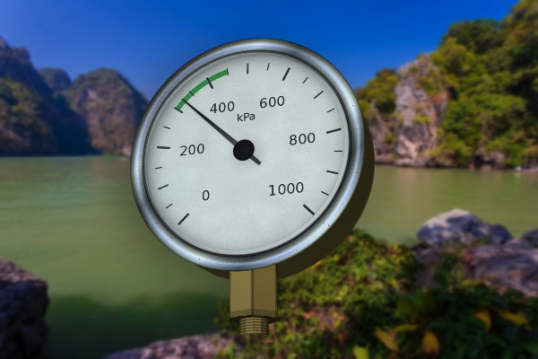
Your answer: 325 kPa
